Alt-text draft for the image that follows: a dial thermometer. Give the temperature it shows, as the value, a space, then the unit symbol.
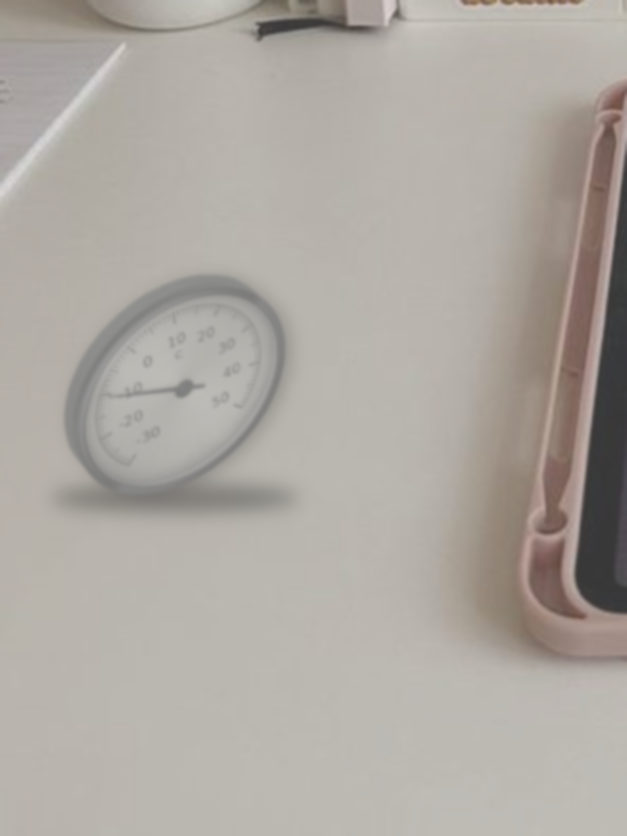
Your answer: -10 °C
